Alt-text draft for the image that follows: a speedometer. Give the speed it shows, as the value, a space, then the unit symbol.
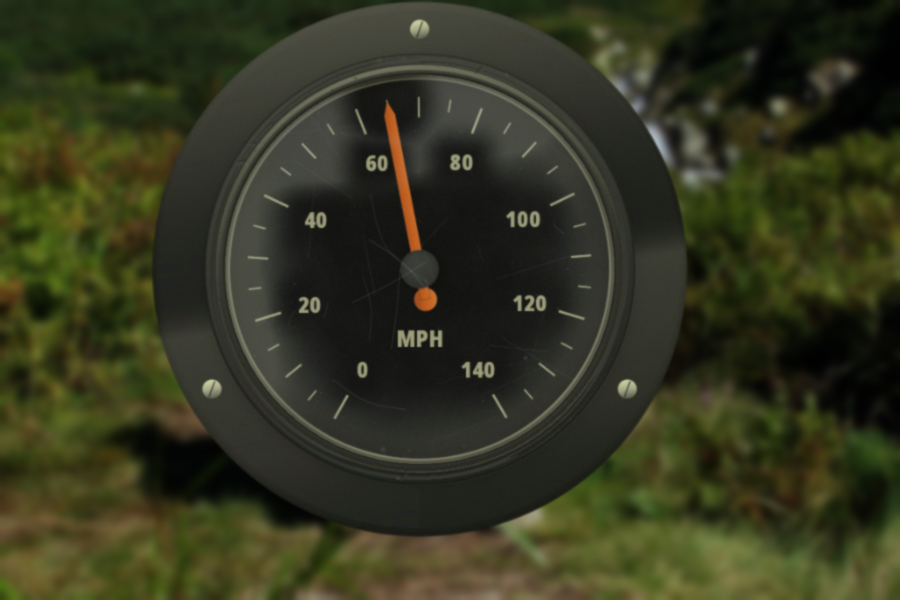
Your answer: 65 mph
